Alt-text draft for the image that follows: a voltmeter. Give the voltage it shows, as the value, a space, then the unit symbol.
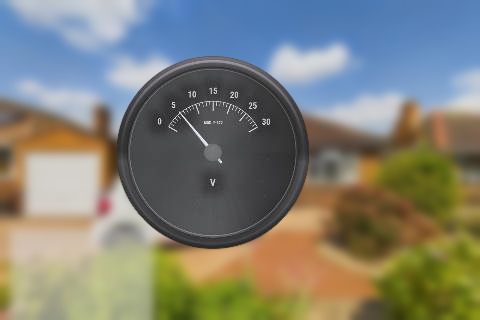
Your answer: 5 V
